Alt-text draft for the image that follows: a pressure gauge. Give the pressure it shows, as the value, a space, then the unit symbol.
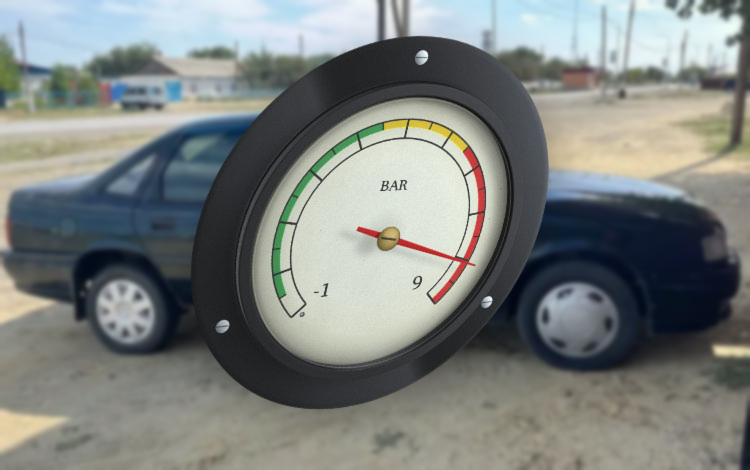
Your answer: 8 bar
